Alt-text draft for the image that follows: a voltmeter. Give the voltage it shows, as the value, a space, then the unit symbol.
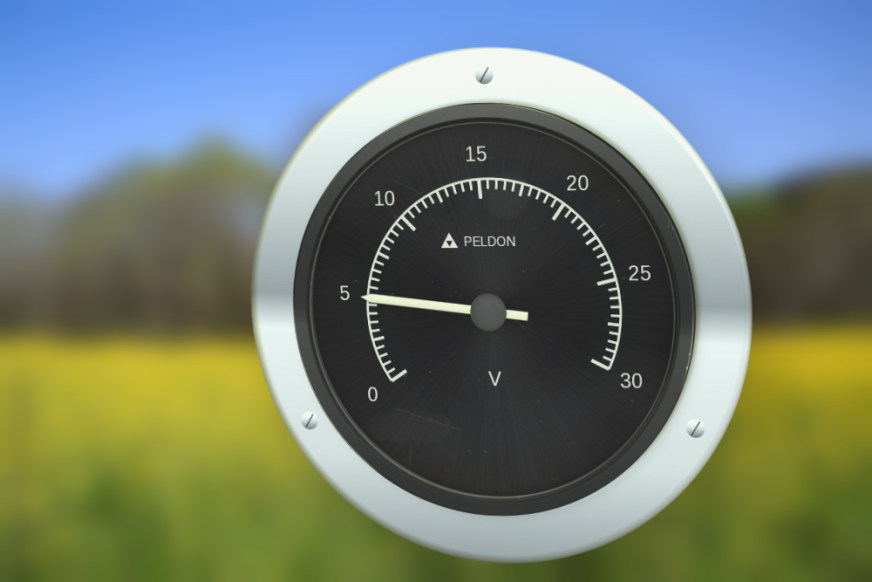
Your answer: 5 V
